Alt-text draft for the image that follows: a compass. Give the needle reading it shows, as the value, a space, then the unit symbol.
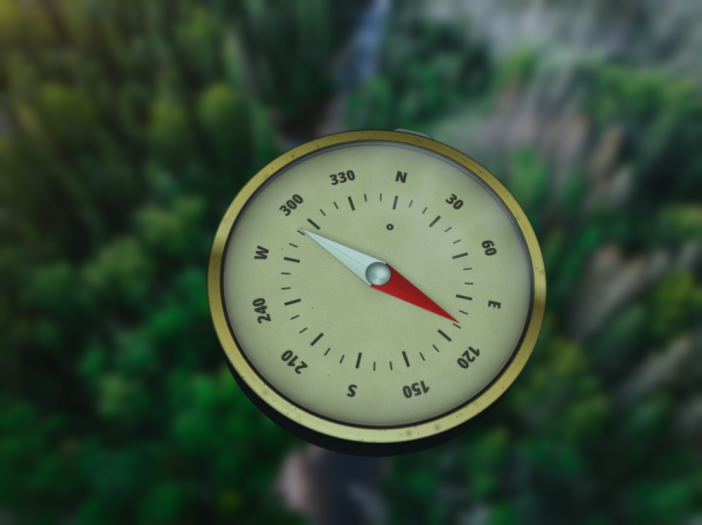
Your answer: 110 °
